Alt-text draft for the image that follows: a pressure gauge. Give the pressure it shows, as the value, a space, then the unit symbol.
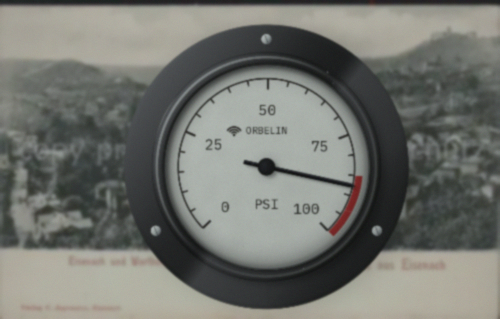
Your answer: 87.5 psi
